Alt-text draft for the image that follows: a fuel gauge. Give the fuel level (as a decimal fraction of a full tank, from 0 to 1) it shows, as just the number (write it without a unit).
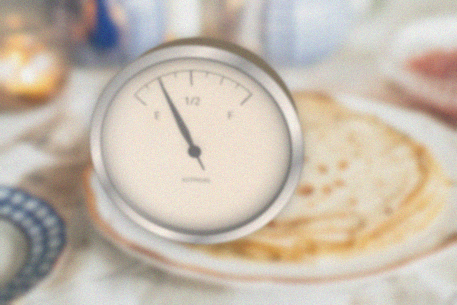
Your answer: 0.25
